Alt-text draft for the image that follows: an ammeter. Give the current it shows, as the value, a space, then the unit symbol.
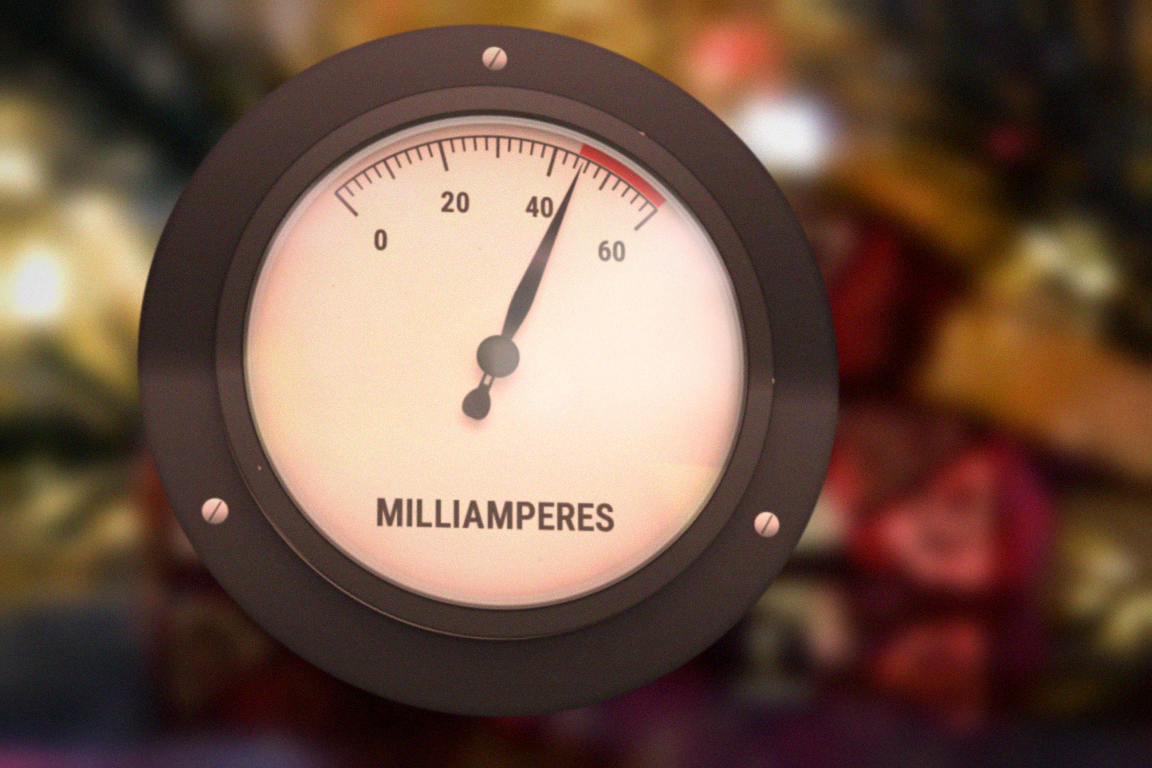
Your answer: 45 mA
